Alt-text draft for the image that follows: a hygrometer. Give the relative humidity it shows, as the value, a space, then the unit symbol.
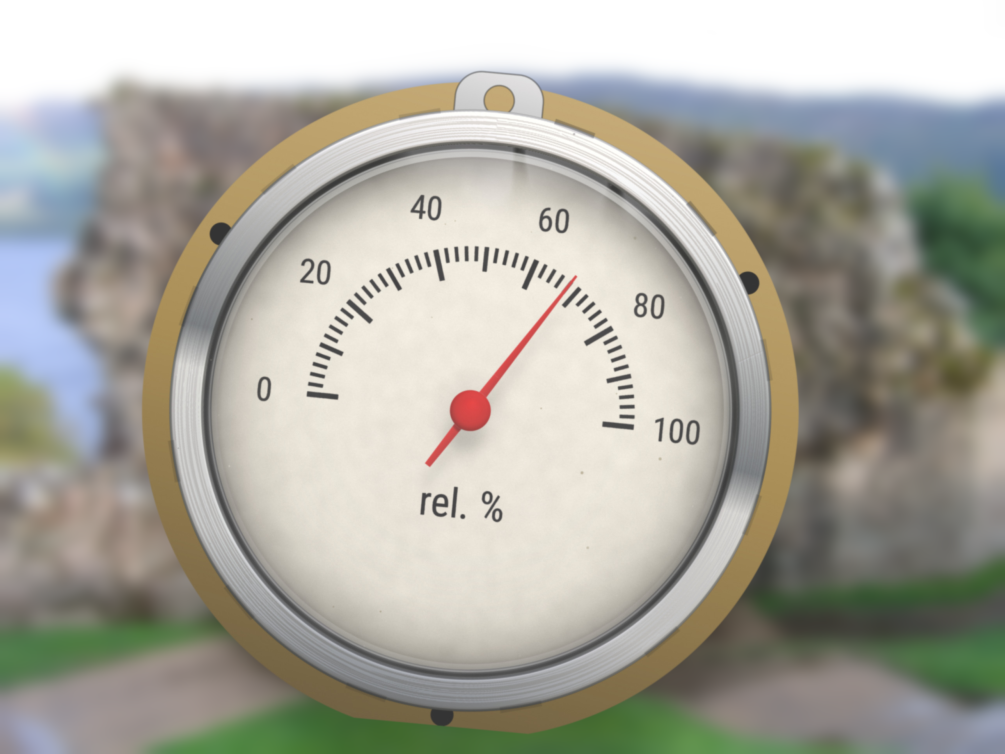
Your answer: 68 %
